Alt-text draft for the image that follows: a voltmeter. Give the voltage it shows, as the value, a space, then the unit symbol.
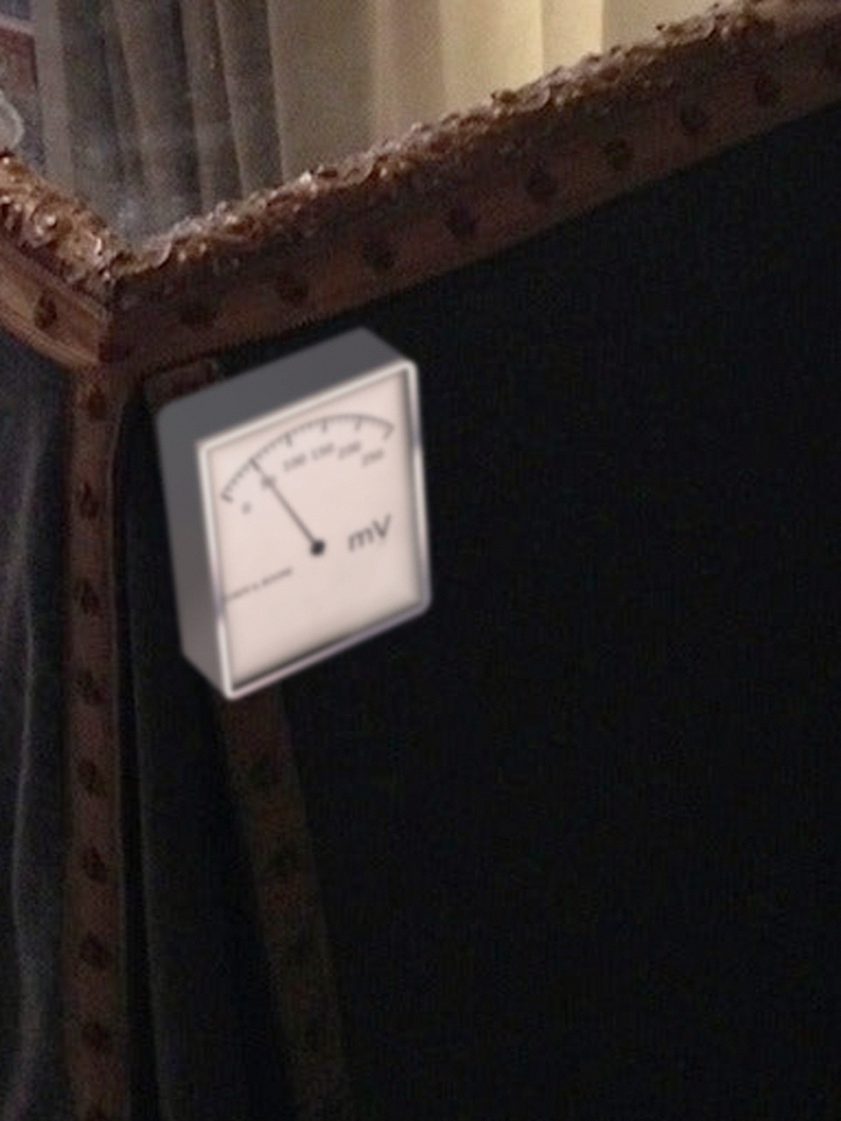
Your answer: 50 mV
